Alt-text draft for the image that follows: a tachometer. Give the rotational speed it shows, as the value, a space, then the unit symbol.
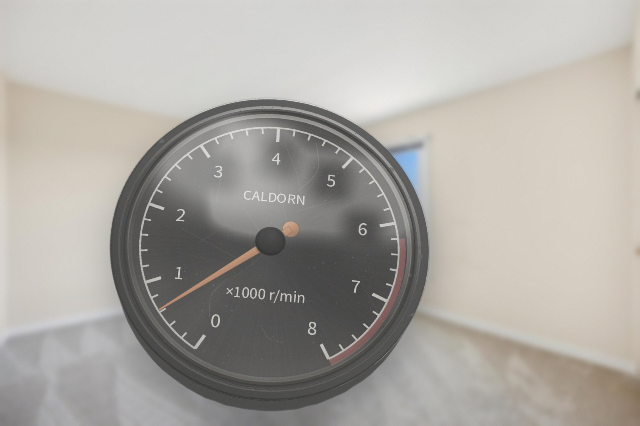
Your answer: 600 rpm
